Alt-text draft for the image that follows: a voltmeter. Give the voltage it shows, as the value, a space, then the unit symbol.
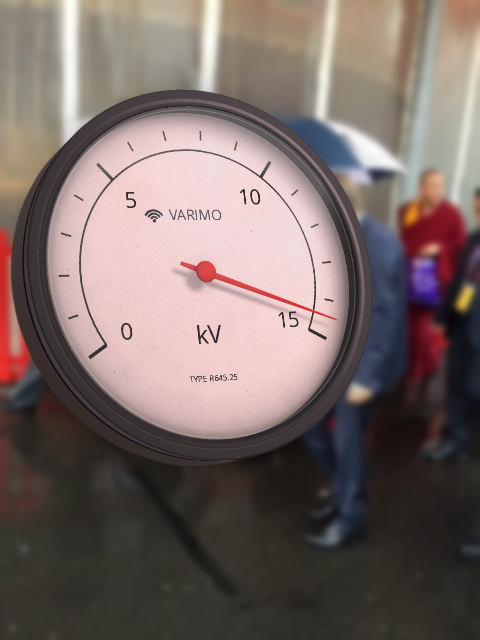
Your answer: 14.5 kV
